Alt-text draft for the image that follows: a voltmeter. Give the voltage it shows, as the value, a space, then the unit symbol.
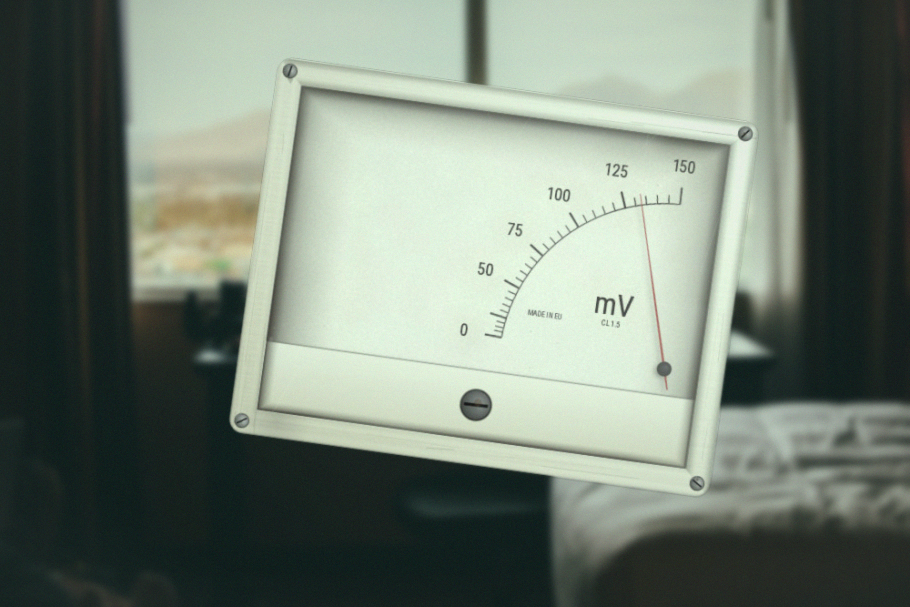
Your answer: 132.5 mV
